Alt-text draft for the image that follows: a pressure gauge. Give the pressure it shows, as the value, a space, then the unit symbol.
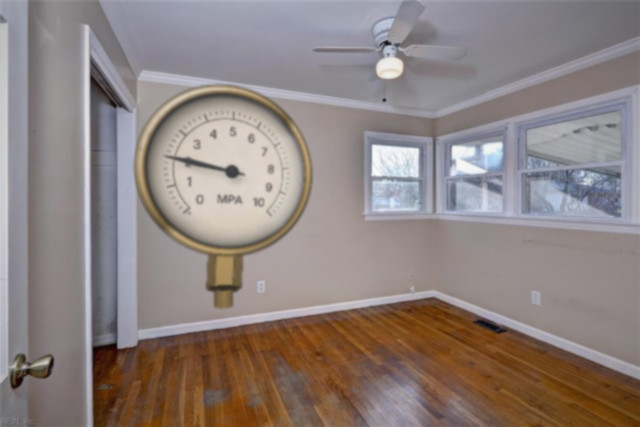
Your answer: 2 MPa
